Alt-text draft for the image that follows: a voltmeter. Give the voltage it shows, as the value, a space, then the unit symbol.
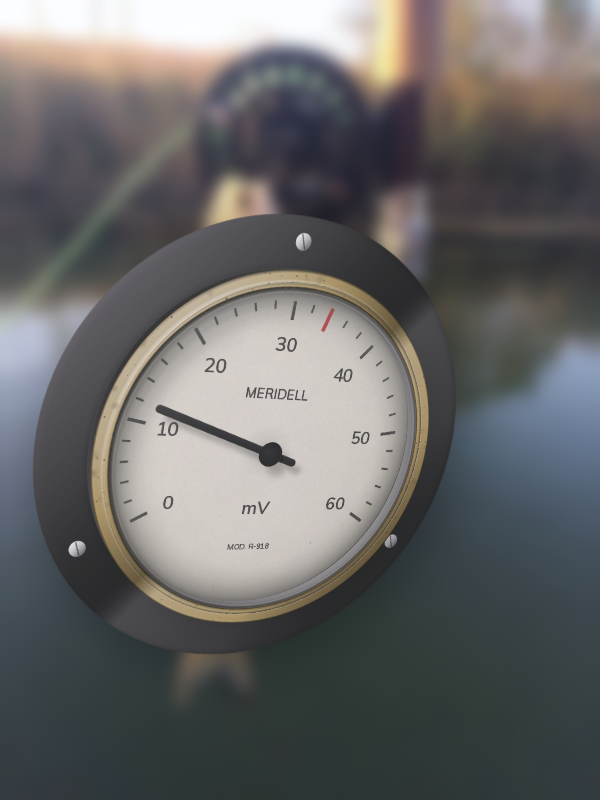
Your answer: 12 mV
